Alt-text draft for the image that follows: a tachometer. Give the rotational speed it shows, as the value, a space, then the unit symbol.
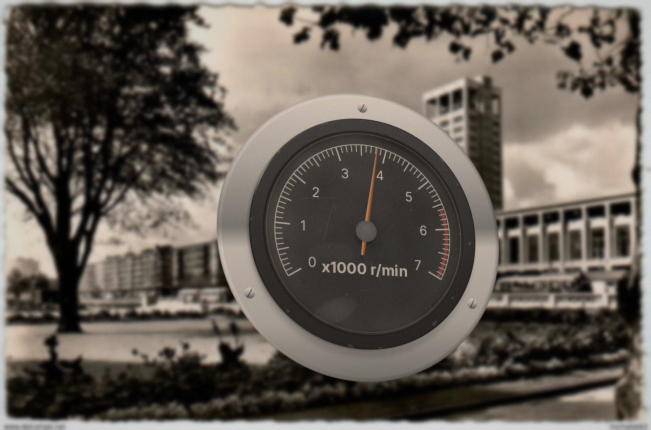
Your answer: 3800 rpm
